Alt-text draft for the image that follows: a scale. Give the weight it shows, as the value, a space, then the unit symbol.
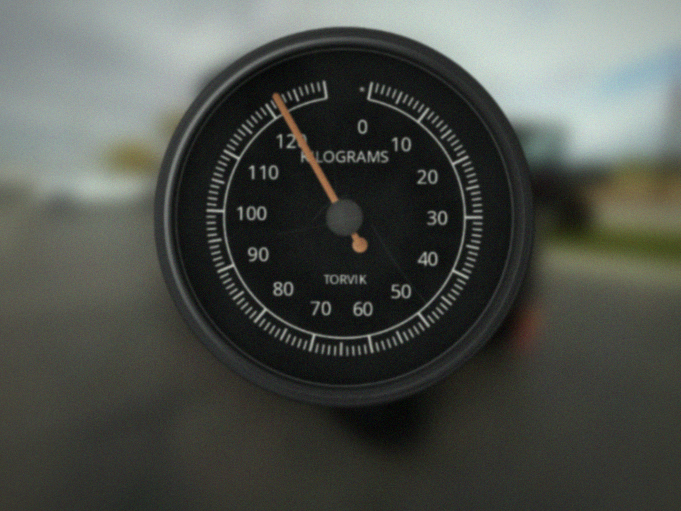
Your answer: 122 kg
